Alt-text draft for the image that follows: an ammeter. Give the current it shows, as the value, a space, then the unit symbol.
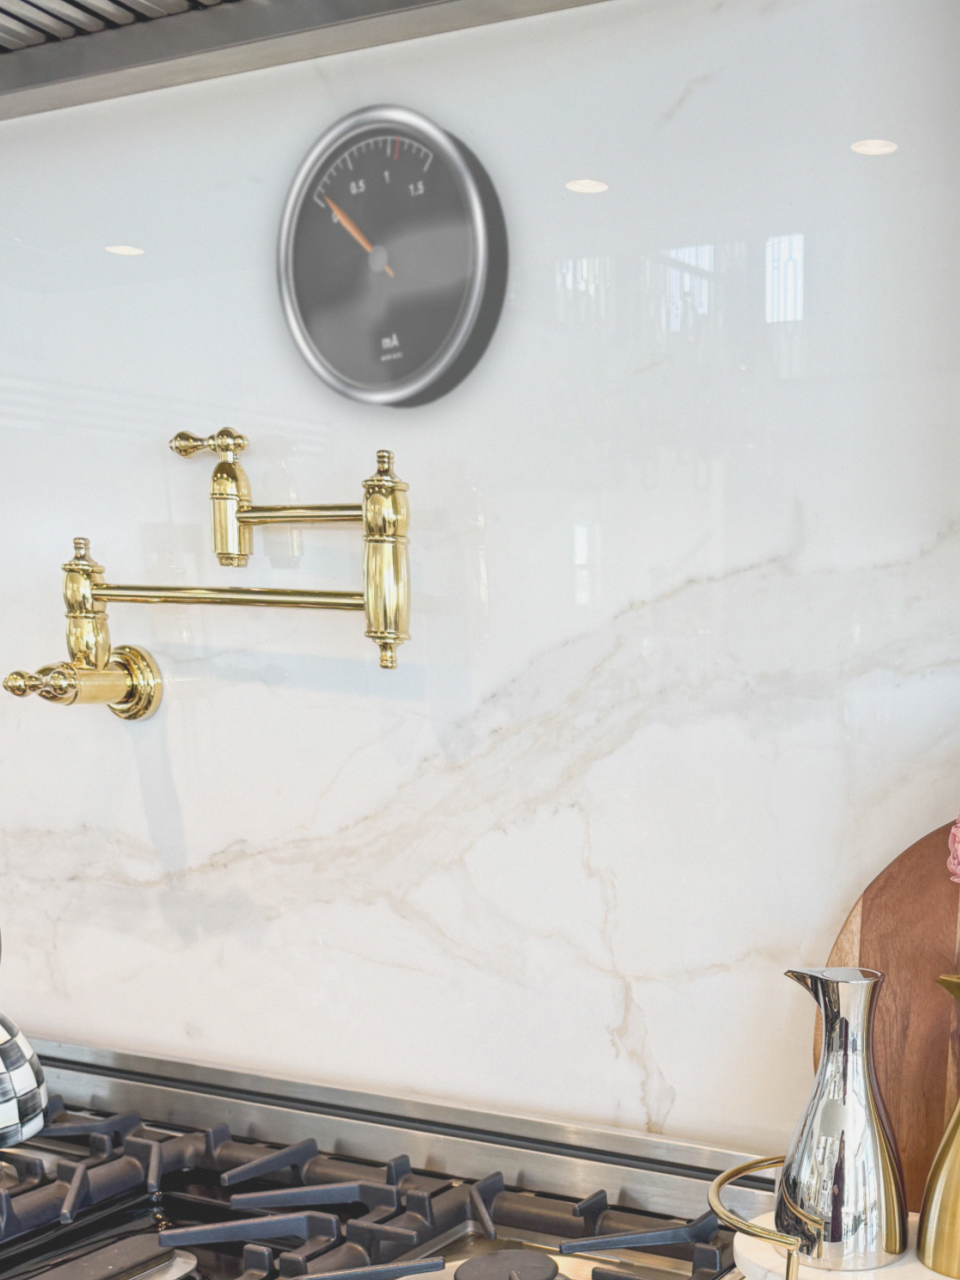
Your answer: 0.1 mA
